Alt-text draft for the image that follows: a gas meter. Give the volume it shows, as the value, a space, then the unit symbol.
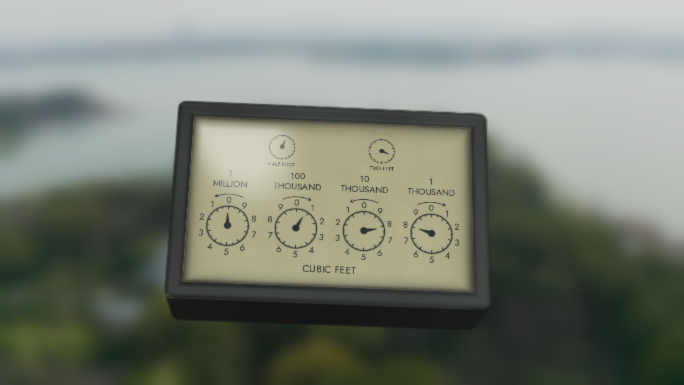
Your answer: 7800 ft³
